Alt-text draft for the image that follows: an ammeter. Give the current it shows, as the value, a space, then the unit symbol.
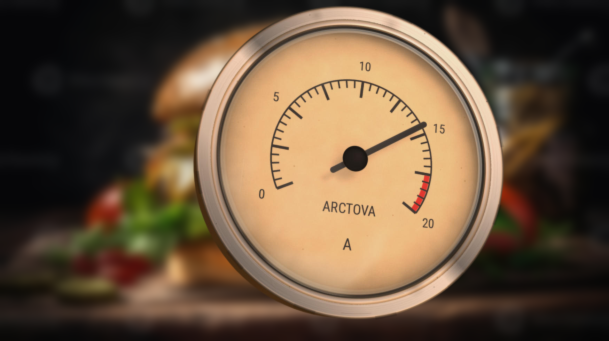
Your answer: 14.5 A
